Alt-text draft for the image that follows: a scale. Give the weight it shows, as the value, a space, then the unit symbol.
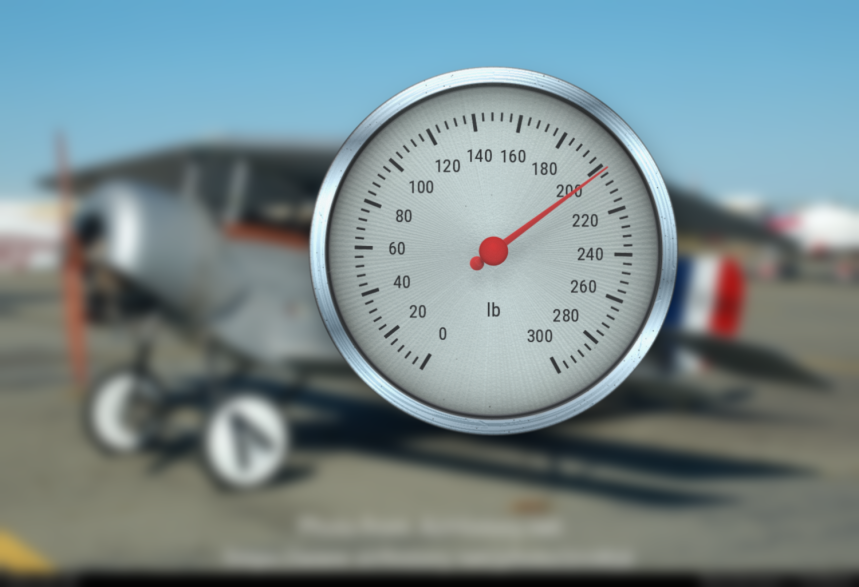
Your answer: 202 lb
